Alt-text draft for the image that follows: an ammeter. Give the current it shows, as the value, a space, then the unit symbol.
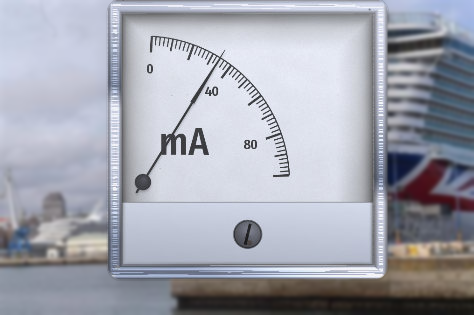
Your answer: 34 mA
